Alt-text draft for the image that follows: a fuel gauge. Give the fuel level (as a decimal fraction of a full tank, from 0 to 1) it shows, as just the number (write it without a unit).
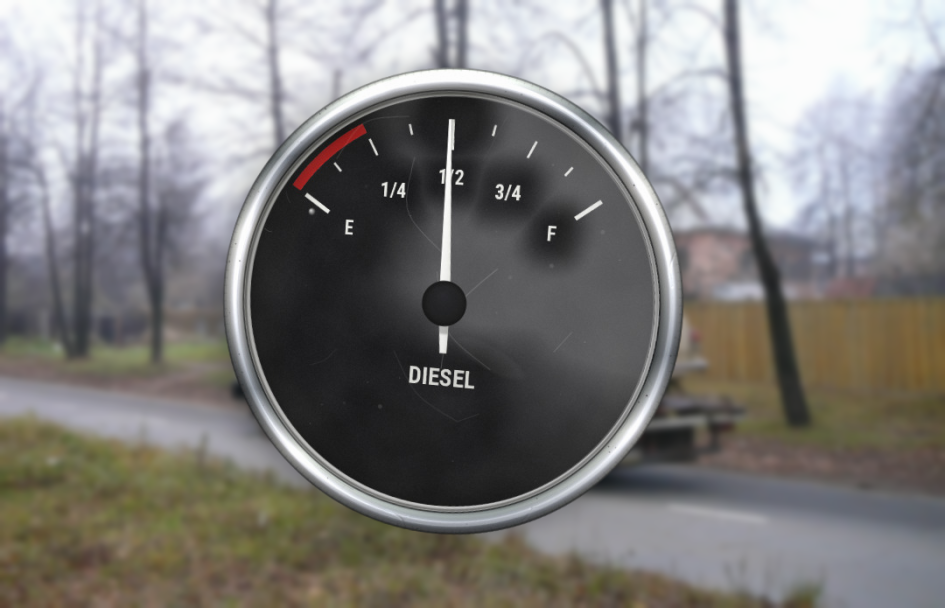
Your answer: 0.5
